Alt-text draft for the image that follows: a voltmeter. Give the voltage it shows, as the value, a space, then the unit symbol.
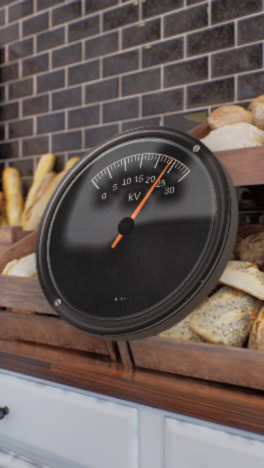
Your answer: 25 kV
